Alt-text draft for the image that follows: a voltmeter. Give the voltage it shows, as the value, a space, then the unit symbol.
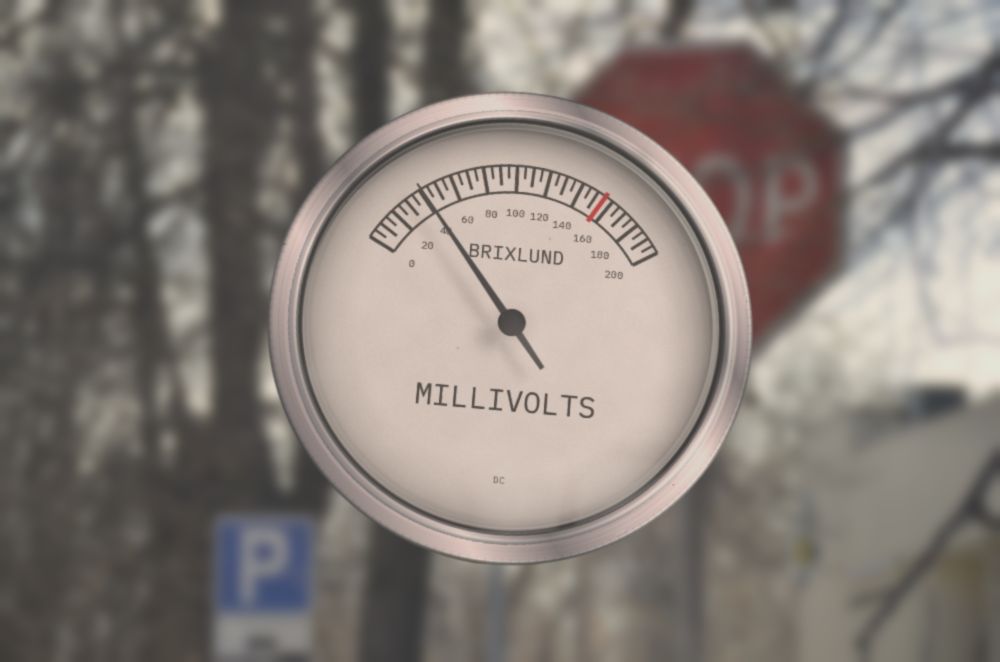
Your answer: 40 mV
